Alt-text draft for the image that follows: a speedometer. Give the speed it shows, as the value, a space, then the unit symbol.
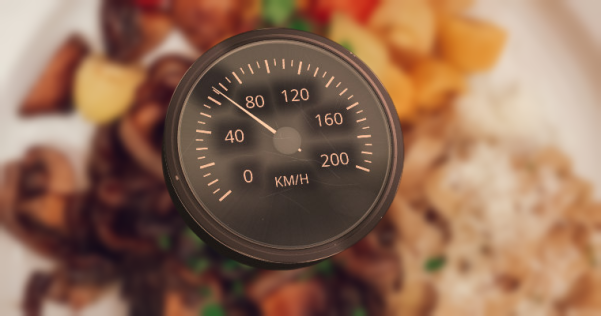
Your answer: 65 km/h
